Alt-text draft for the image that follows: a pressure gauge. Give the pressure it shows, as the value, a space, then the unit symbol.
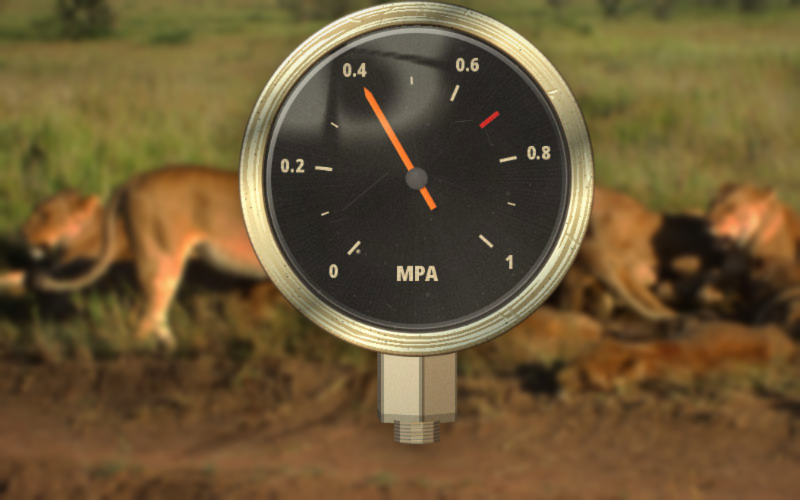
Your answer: 0.4 MPa
